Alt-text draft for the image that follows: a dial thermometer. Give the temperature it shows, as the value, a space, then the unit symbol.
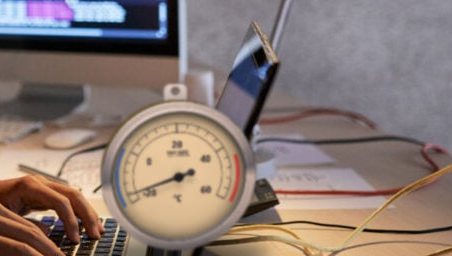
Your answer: -16 °C
